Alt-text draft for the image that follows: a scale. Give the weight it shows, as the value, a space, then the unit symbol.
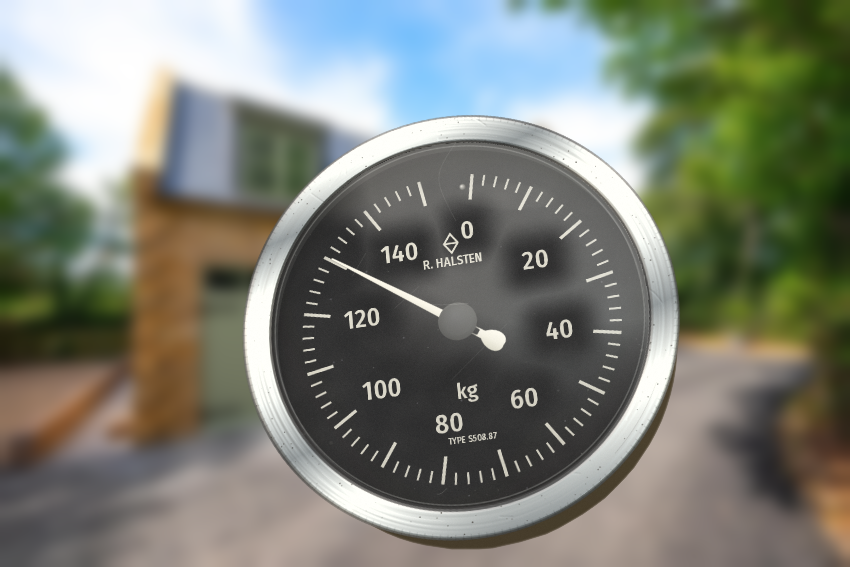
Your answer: 130 kg
